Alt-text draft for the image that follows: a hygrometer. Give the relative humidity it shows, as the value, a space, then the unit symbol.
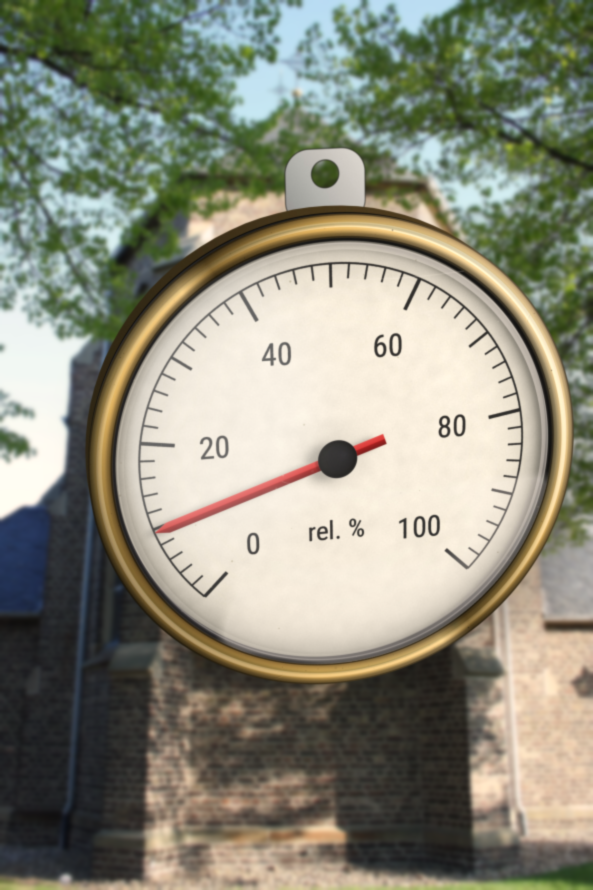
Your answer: 10 %
